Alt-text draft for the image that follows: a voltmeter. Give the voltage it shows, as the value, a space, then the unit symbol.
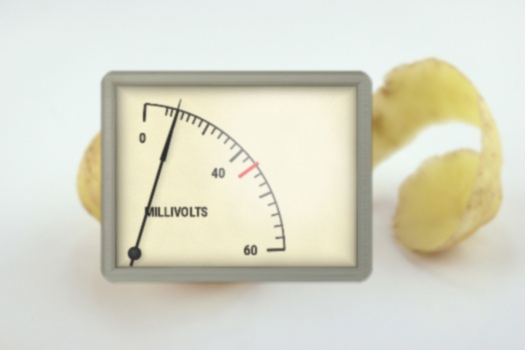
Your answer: 20 mV
